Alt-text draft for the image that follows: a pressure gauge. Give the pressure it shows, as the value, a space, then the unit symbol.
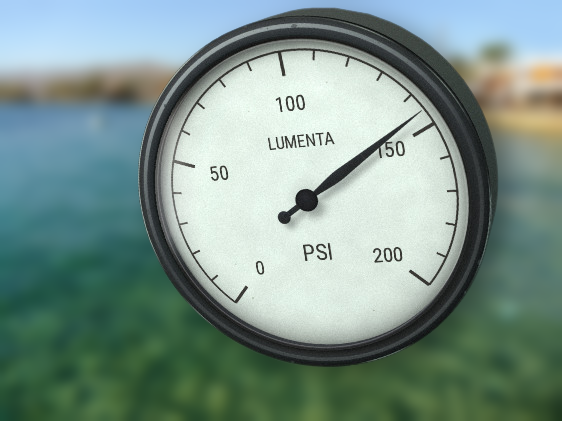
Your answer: 145 psi
